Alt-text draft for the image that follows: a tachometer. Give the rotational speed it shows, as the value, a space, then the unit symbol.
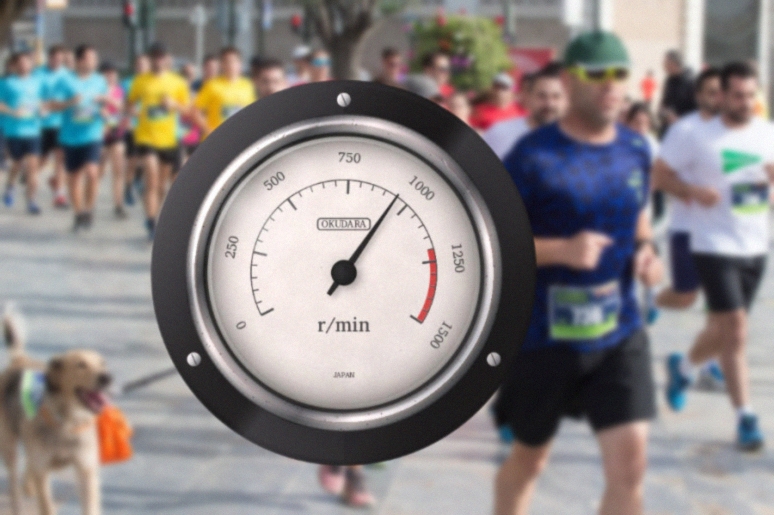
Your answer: 950 rpm
